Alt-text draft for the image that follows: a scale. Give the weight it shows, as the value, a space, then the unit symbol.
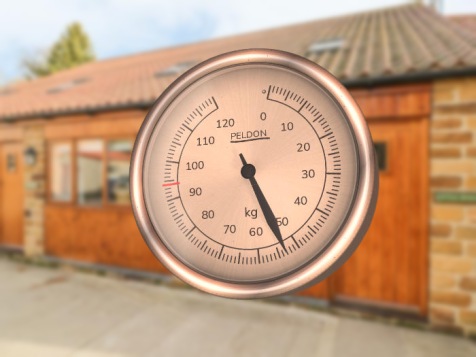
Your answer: 53 kg
